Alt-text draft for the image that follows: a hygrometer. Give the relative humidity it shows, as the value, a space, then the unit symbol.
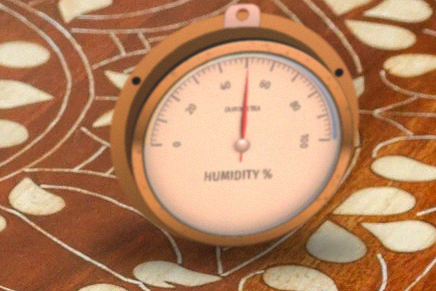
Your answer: 50 %
